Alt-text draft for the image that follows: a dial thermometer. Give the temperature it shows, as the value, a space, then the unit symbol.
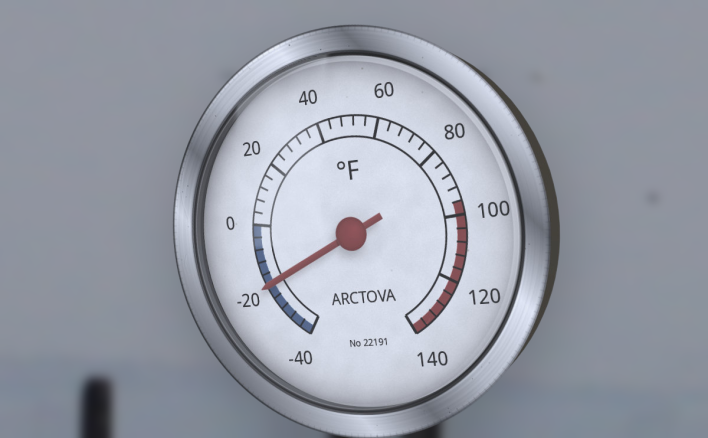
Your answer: -20 °F
